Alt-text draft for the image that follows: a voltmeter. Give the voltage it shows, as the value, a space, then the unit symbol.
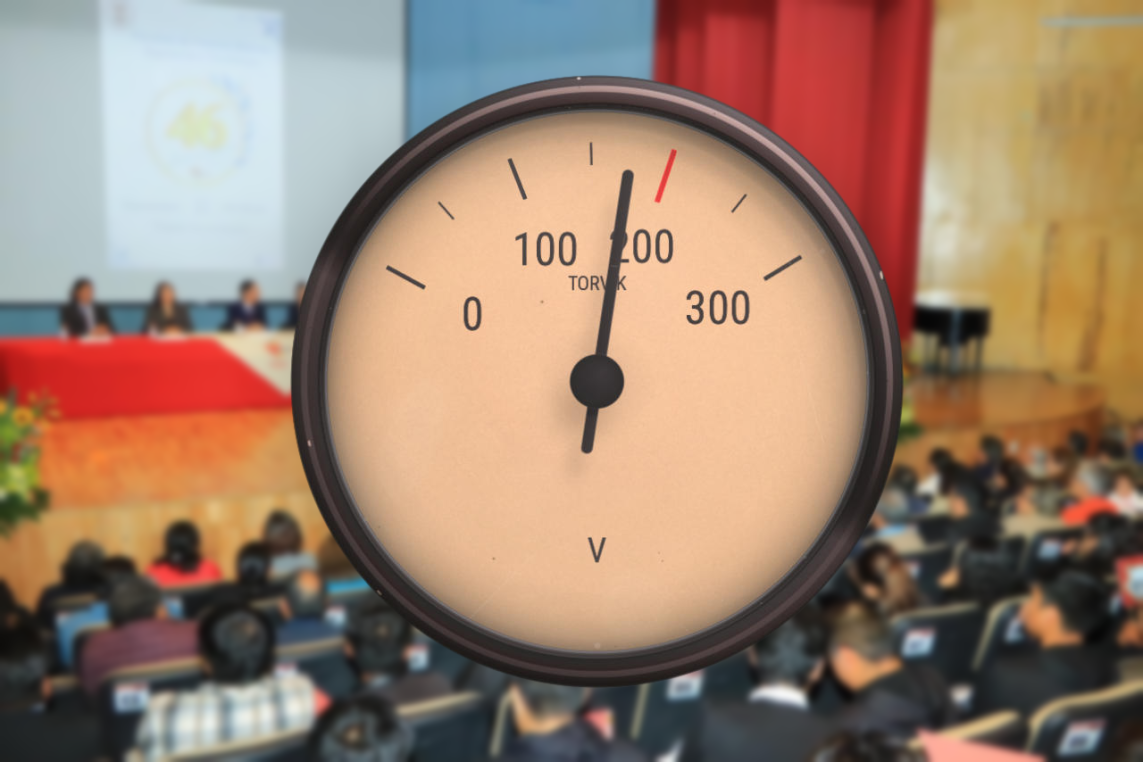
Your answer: 175 V
